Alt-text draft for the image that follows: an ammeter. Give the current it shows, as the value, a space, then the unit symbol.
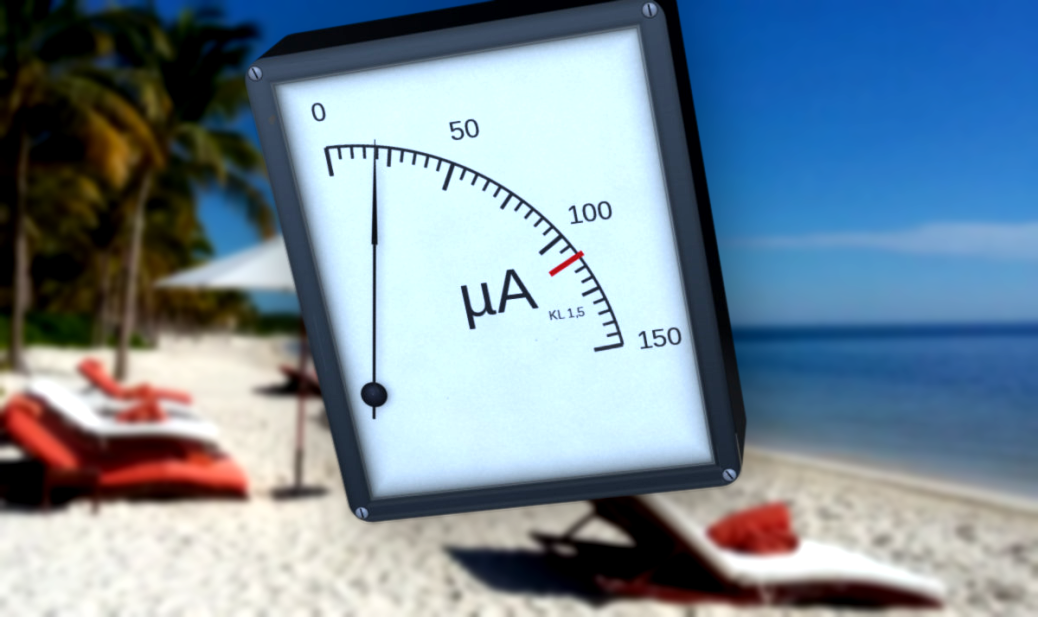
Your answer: 20 µA
